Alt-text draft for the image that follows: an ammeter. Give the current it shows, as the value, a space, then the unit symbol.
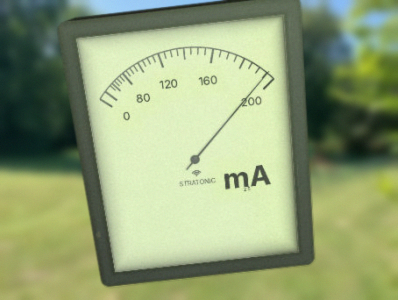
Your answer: 195 mA
